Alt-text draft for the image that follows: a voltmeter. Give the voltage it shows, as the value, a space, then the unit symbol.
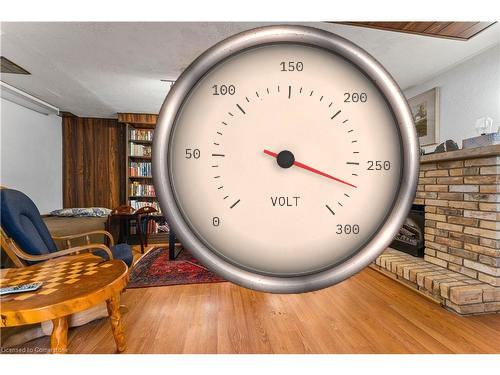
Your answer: 270 V
